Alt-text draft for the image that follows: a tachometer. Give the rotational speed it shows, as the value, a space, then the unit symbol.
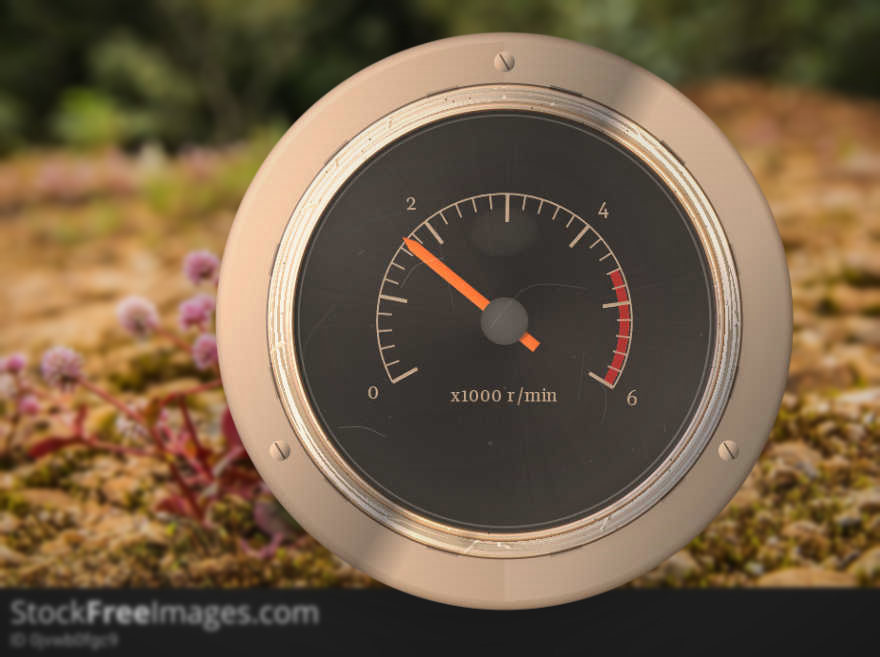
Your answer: 1700 rpm
